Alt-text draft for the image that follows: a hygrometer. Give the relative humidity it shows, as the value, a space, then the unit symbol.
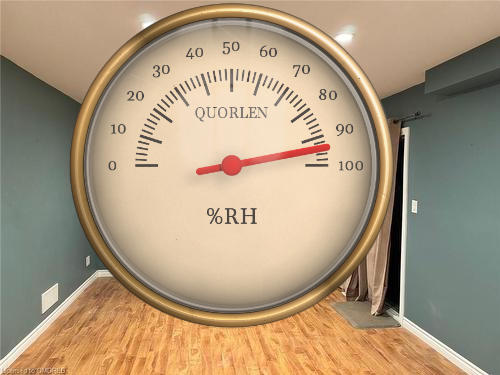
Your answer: 94 %
